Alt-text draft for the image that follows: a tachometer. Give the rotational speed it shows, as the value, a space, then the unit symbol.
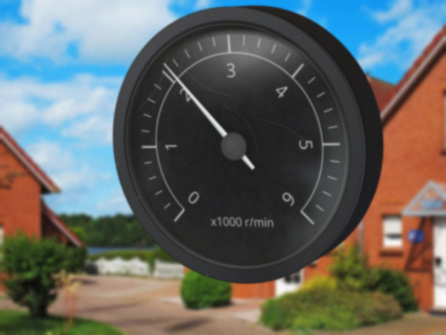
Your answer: 2100 rpm
